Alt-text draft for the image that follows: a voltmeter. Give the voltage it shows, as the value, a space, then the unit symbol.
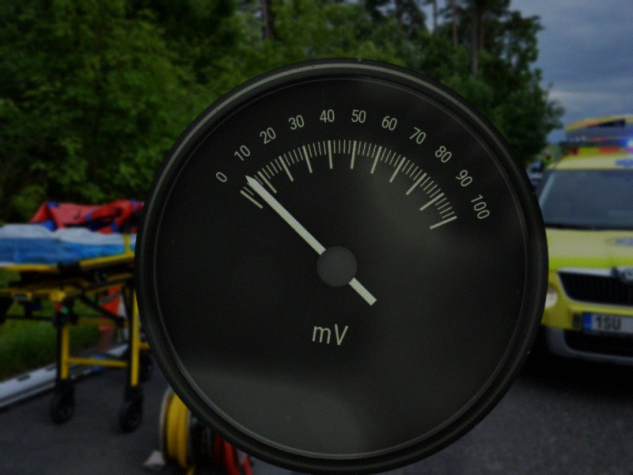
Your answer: 6 mV
